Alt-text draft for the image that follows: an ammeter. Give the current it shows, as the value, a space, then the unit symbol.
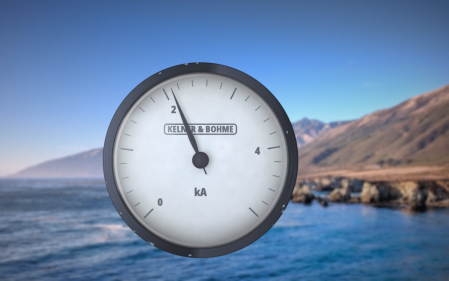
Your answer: 2.1 kA
